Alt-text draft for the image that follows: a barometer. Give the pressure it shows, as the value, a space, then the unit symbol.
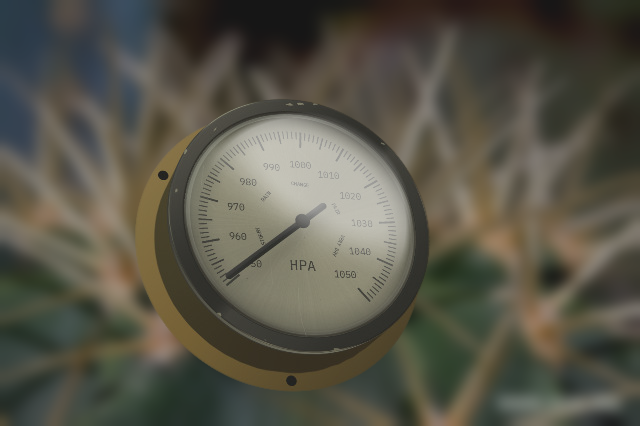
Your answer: 951 hPa
